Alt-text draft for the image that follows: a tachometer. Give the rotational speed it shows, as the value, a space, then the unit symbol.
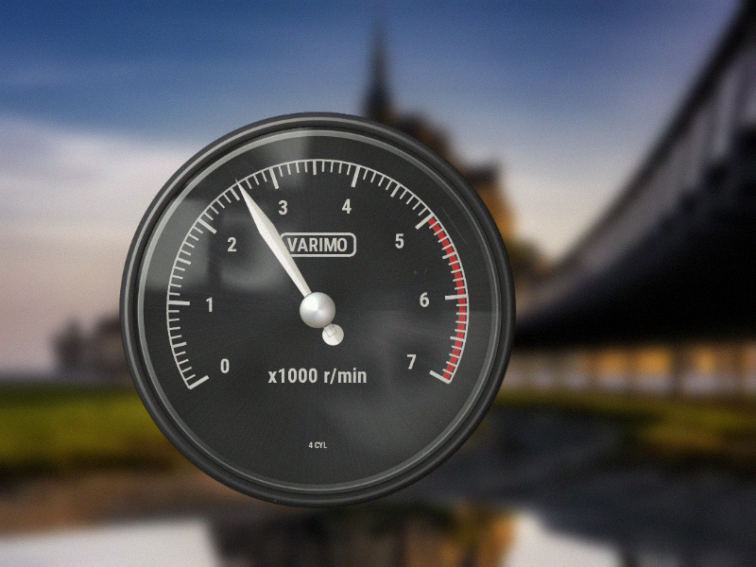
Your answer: 2600 rpm
